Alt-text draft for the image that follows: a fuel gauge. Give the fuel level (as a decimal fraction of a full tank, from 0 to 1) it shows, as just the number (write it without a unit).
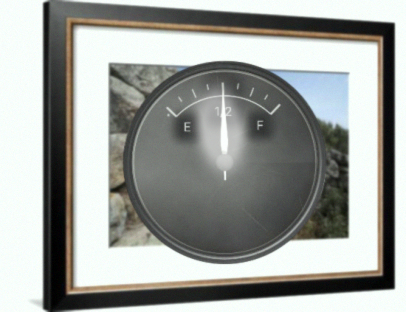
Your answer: 0.5
